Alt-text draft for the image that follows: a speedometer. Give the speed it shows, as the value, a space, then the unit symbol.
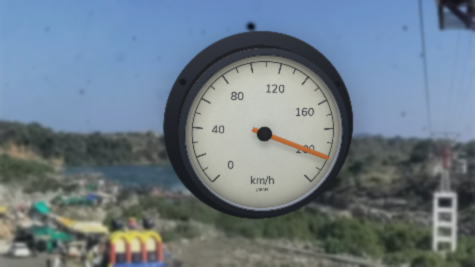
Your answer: 200 km/h
